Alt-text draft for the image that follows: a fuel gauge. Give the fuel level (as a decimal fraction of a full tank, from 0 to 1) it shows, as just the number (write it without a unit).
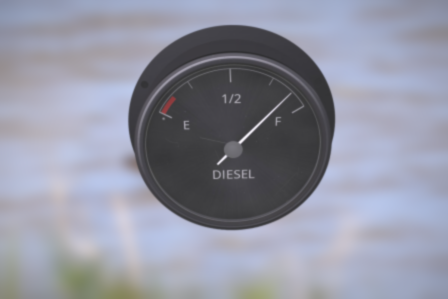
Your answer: 0.875
